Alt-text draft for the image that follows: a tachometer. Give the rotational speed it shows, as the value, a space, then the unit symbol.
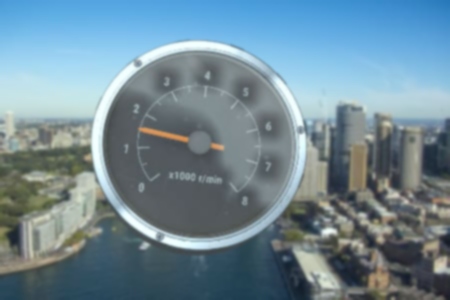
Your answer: 1500 rpm
